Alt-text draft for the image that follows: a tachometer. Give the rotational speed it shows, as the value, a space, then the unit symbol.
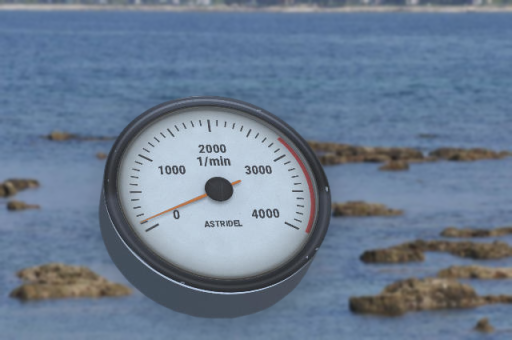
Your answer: 100 rpm
